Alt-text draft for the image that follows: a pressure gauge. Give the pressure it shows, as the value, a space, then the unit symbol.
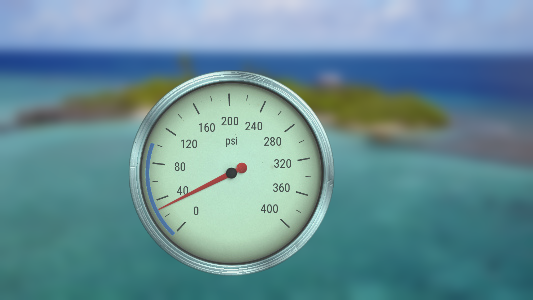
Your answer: 30 psi
